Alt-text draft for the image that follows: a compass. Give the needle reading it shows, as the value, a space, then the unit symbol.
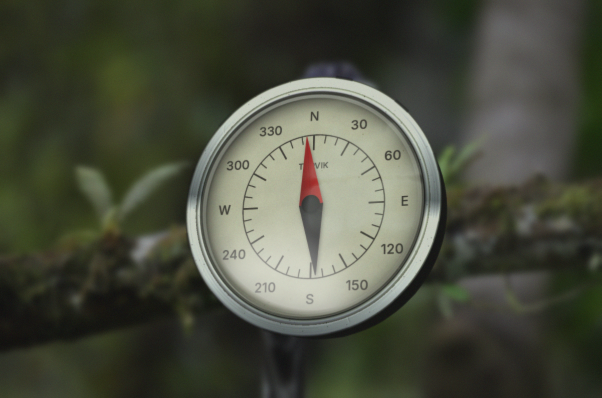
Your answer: 355 °
